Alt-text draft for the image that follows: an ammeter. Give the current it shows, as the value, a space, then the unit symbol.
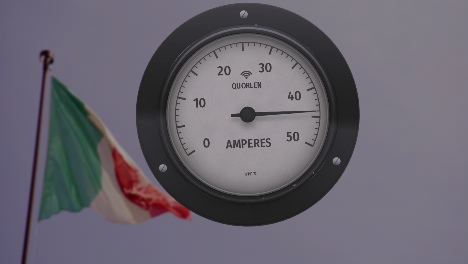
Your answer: 44 A
